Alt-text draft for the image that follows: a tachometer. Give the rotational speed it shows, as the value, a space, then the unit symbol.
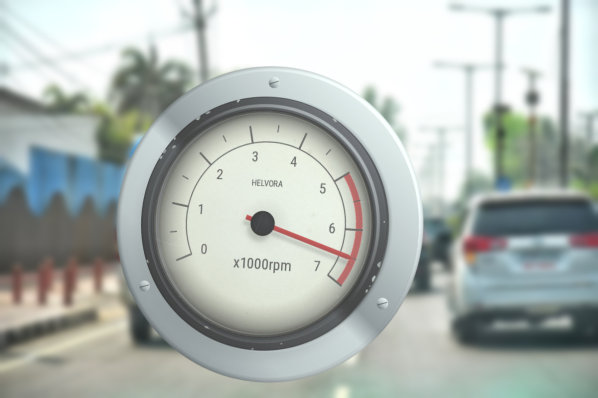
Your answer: 6500 rpm
